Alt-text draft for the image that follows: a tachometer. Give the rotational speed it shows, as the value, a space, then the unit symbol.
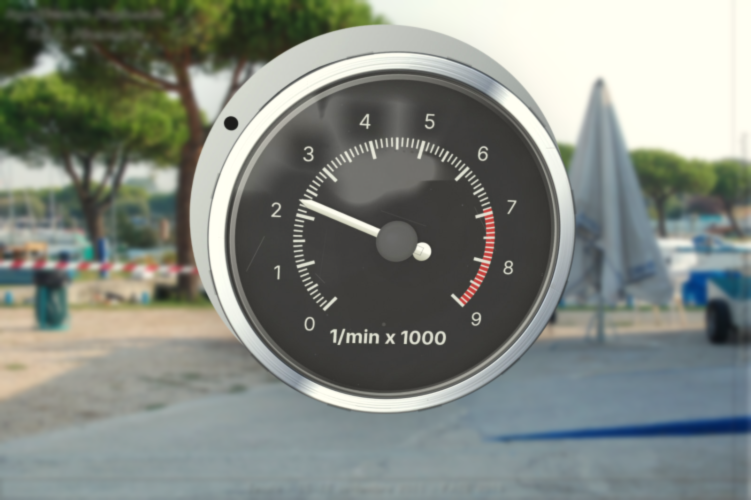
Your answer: 2300 rpm
